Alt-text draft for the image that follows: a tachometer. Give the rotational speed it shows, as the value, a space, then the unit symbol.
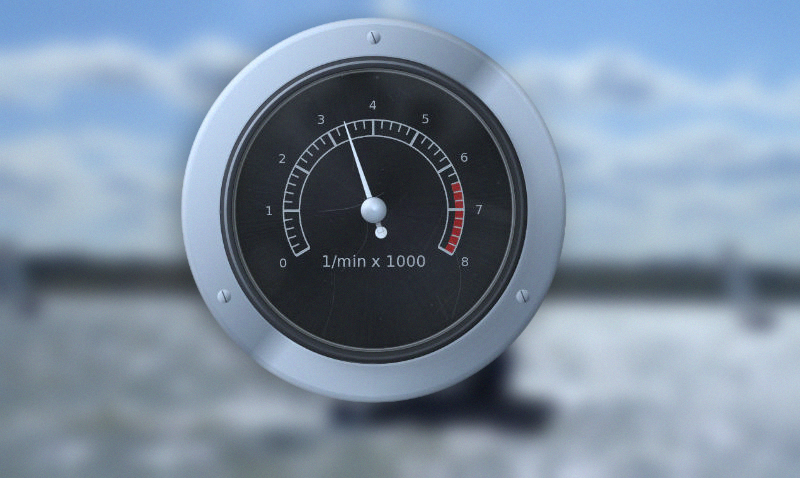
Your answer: 3400 rpm
